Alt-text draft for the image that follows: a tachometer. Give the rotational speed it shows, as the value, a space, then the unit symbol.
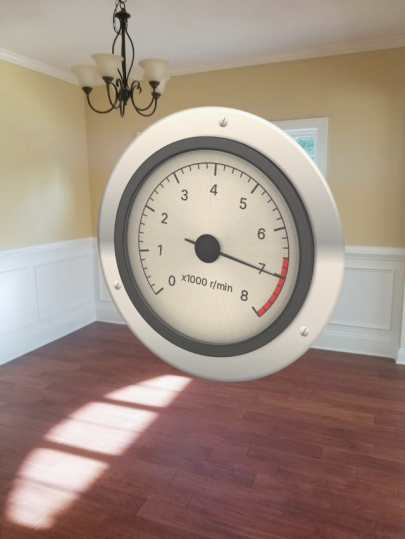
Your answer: 7000 rpm
